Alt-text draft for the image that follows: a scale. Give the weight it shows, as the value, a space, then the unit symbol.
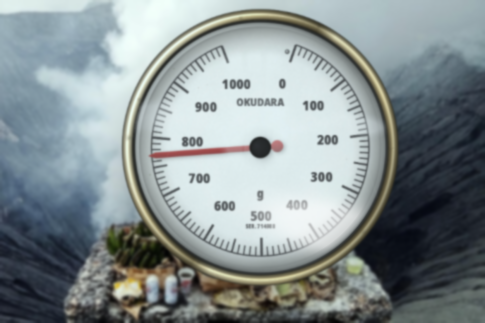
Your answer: 770 g
